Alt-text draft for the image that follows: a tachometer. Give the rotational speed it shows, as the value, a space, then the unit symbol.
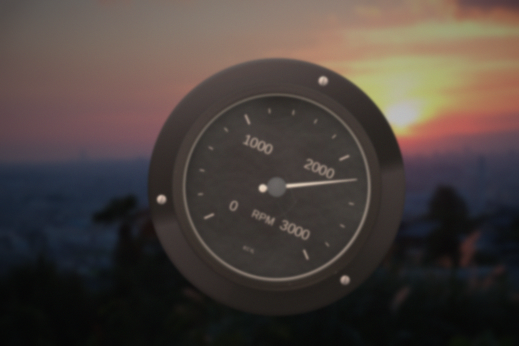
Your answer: 2200 rpm
